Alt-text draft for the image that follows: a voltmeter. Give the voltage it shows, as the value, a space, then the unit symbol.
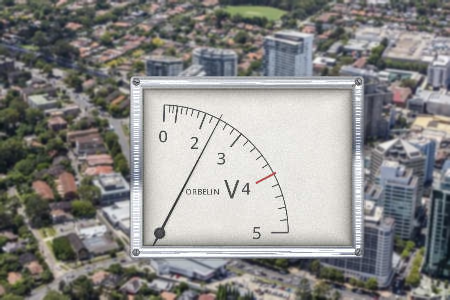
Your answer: 2.4 V
